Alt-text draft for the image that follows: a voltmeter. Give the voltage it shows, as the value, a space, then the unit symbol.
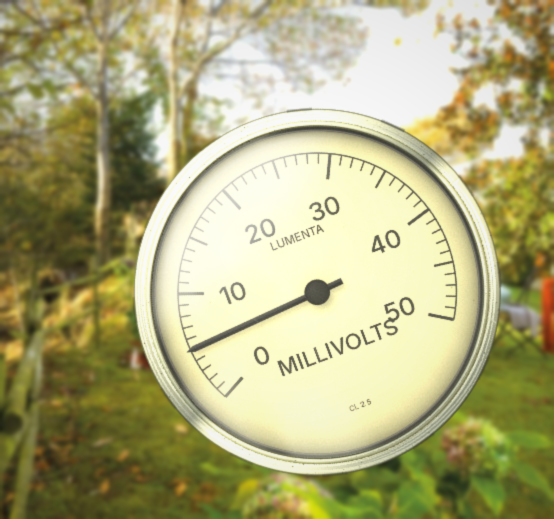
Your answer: 5 mV
